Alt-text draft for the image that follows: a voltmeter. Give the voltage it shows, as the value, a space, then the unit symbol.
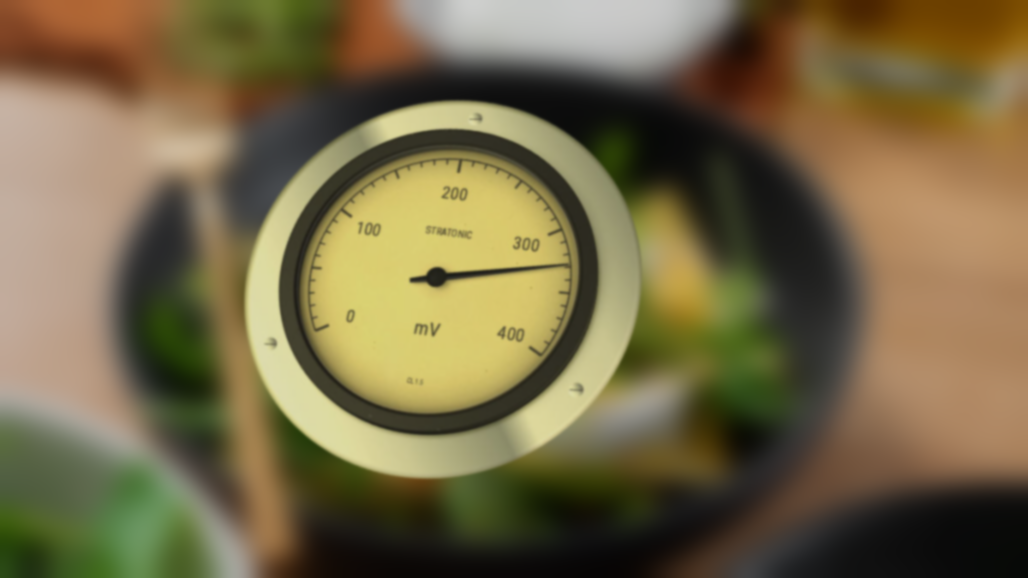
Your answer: 330 mV
